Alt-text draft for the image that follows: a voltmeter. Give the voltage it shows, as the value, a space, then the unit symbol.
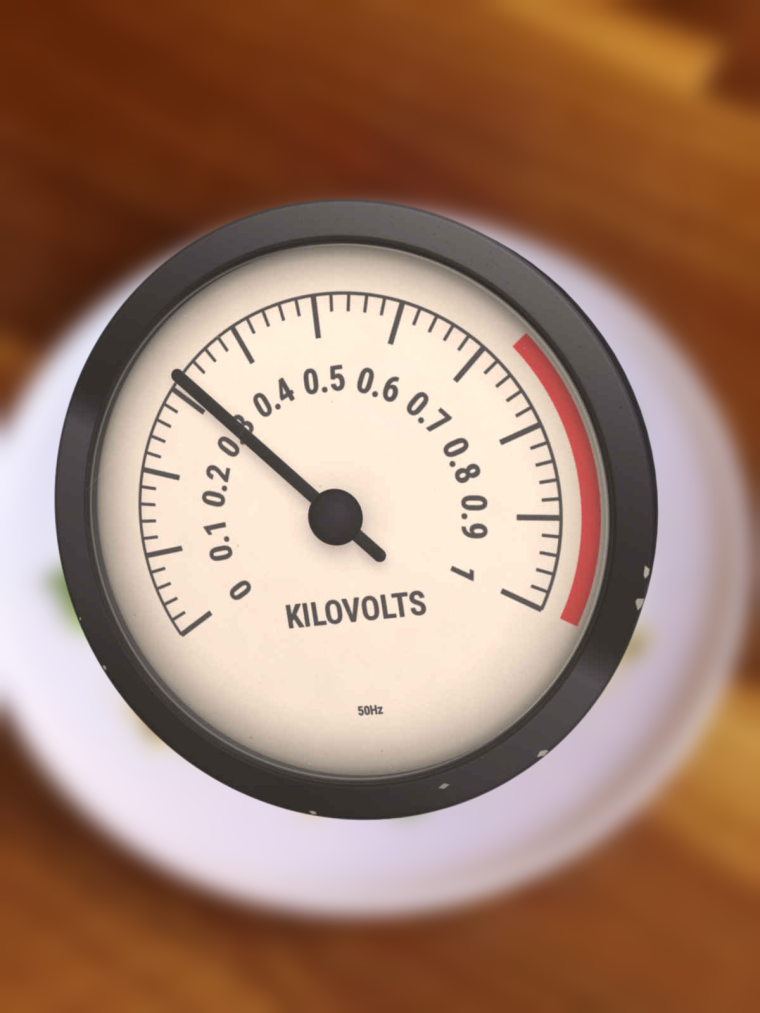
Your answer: 0.32 kV
